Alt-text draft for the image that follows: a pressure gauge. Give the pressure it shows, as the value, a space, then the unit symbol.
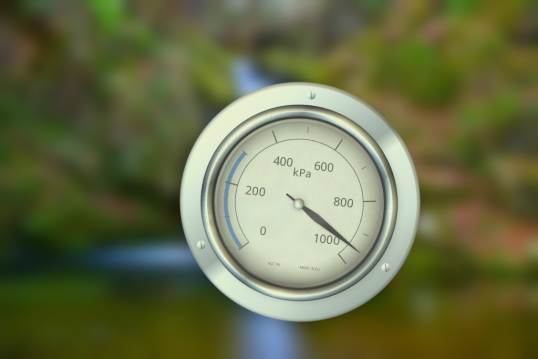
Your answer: 950 kPa
